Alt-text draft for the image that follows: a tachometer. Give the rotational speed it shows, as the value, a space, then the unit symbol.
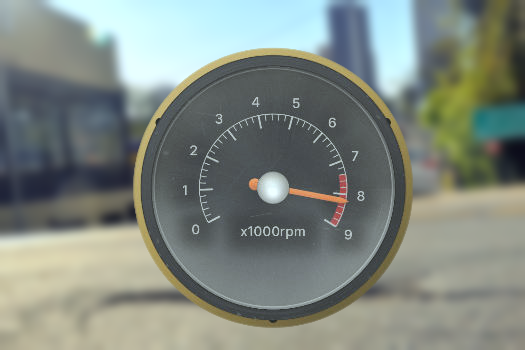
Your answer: 8200 rpm
